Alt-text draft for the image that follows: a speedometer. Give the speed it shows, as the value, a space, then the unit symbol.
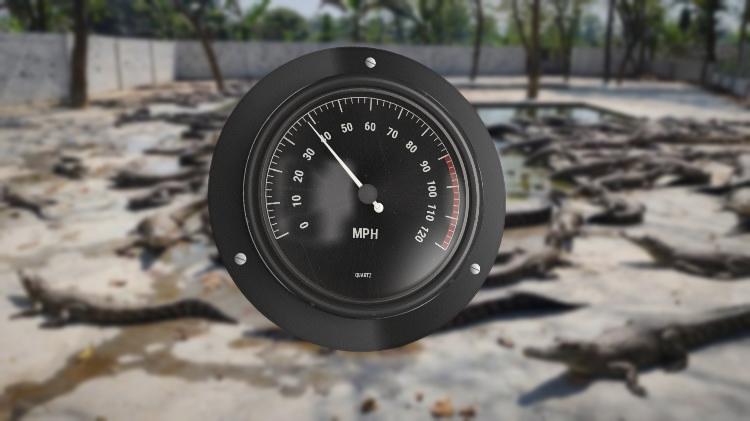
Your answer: 38 mph
